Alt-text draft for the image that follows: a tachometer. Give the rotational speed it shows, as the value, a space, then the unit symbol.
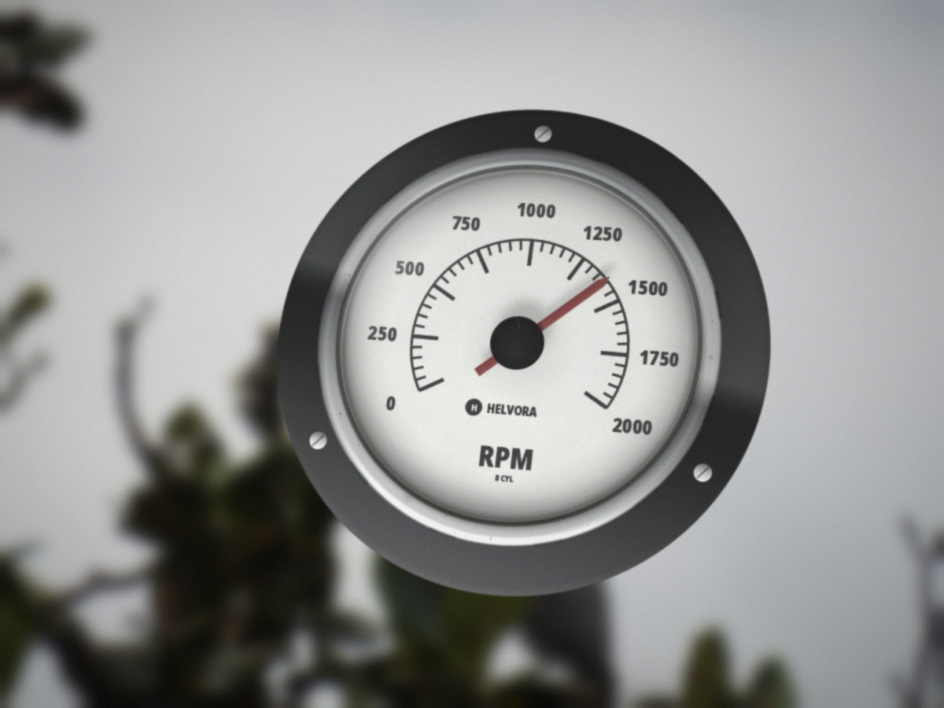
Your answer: 1400 rpm
